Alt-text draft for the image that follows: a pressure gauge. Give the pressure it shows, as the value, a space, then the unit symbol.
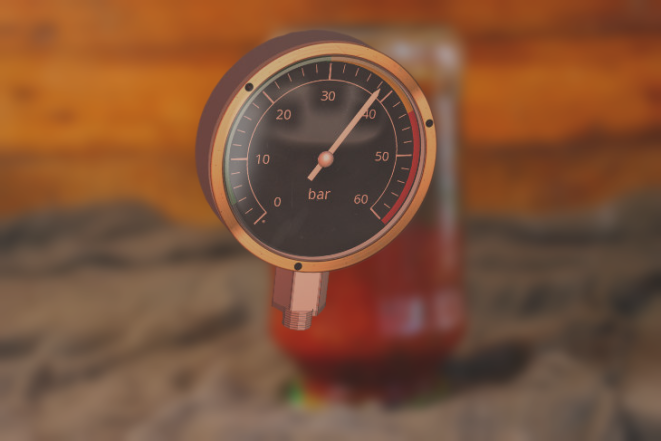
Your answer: 38 bar
